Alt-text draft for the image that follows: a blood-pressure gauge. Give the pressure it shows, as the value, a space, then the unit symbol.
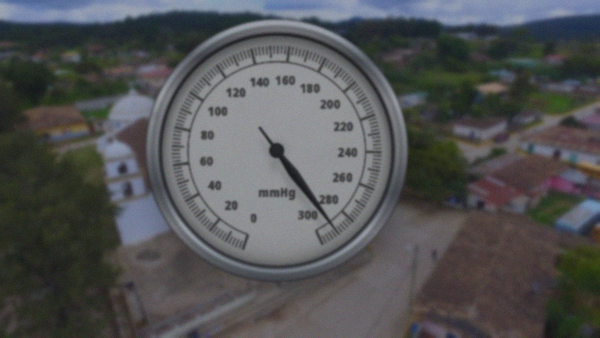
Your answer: 290 mmHg
